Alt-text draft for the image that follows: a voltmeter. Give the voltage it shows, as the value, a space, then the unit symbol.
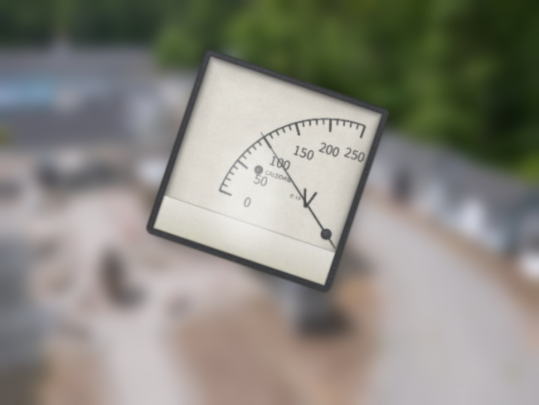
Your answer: 100 V
